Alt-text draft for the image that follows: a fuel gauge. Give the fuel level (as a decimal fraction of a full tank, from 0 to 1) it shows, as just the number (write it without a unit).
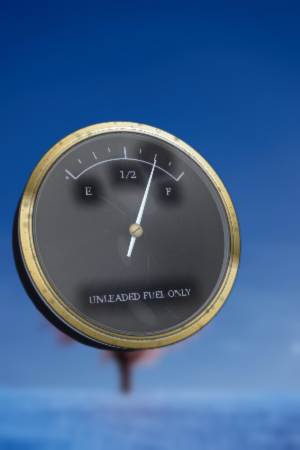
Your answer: 0.75
